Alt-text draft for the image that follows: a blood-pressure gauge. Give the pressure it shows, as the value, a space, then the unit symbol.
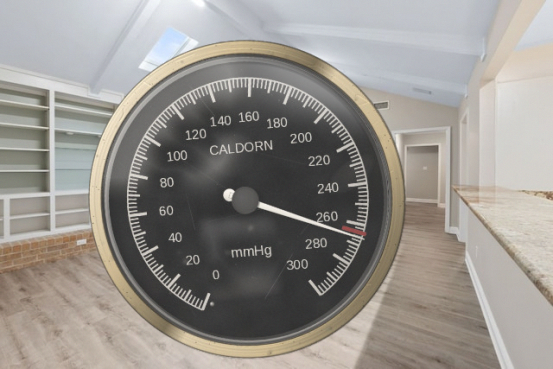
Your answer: 266 mmHg
